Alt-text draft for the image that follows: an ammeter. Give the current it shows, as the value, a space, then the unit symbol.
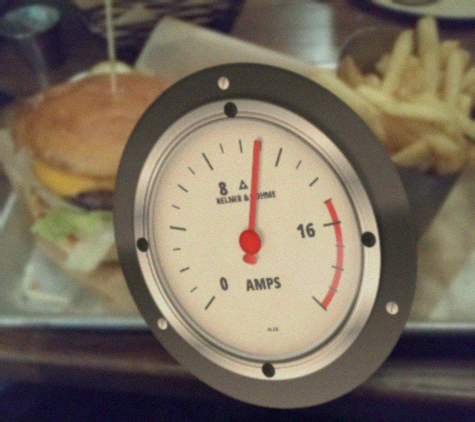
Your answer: 11 A
